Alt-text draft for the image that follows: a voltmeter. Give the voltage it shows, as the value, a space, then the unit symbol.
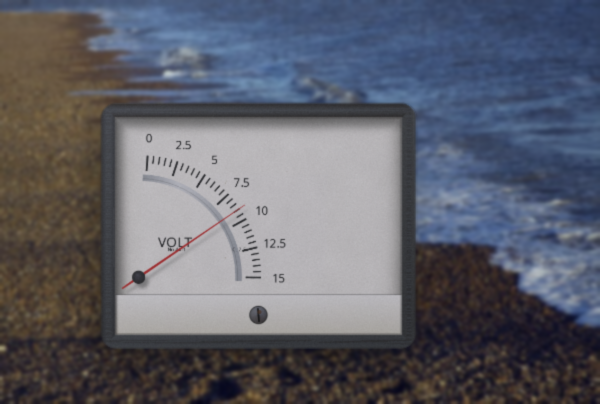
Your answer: 9 V
